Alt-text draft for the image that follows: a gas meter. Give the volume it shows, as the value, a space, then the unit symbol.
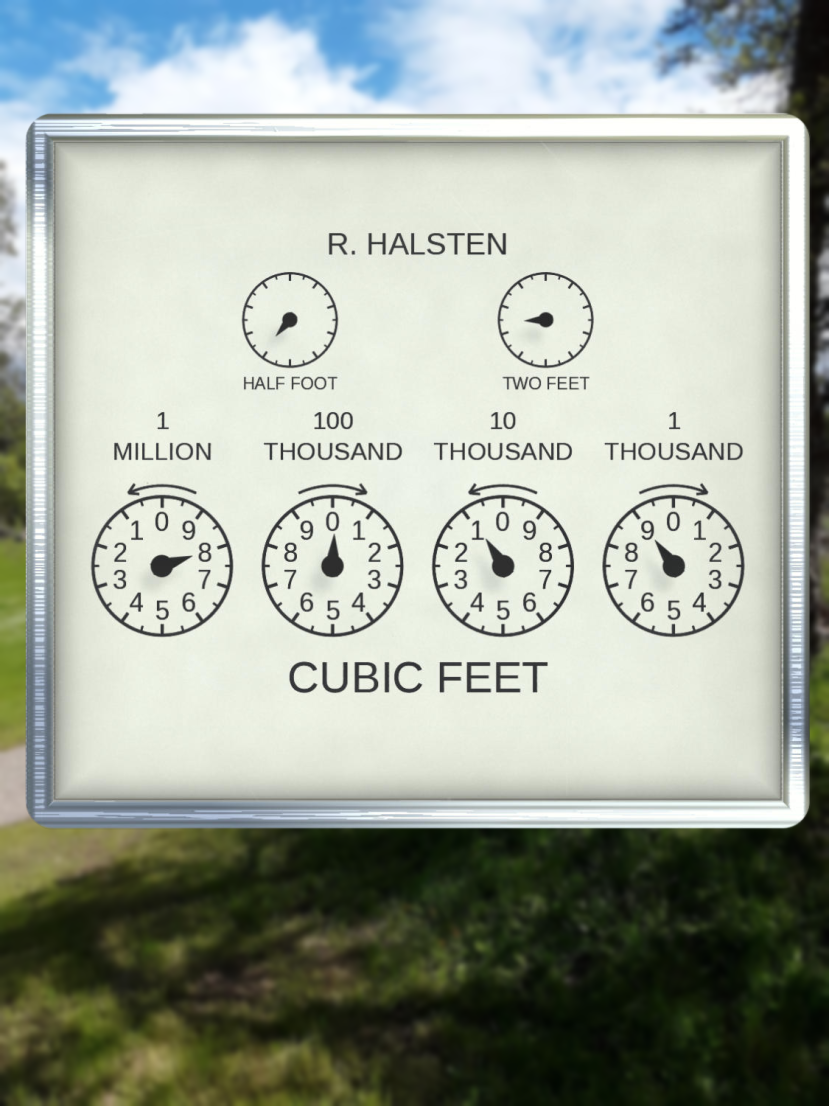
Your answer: 800900 ft³
